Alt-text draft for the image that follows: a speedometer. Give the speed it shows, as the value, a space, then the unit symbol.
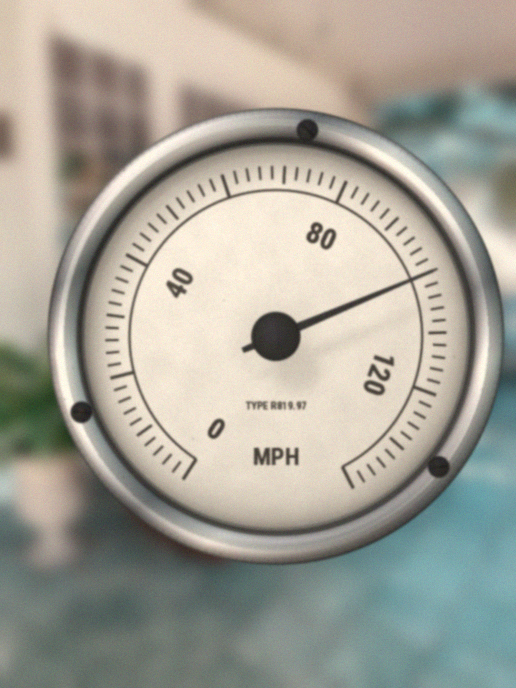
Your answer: 100 mph
